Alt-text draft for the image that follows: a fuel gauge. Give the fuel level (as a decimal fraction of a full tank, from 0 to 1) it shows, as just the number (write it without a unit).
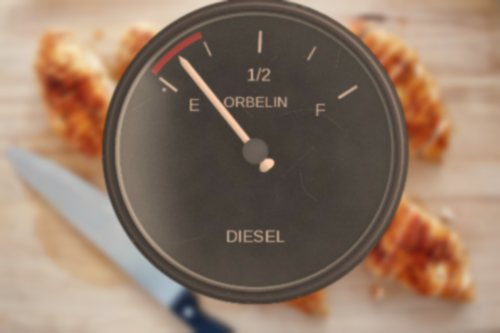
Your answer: 0.125
